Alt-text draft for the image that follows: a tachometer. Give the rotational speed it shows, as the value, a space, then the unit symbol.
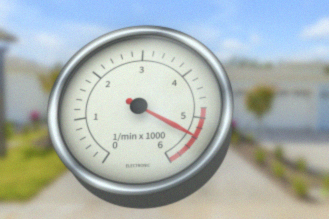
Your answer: 5400 rpm
